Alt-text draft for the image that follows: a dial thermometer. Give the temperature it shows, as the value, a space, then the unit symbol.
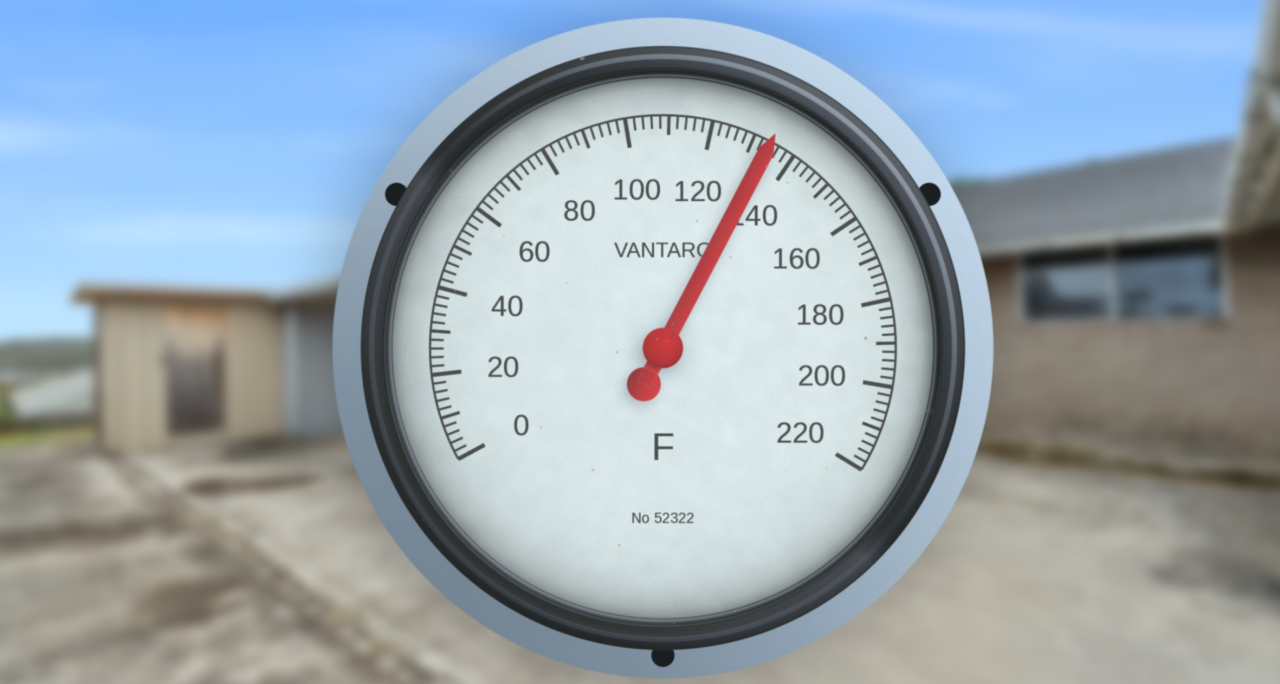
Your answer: 134 °F
